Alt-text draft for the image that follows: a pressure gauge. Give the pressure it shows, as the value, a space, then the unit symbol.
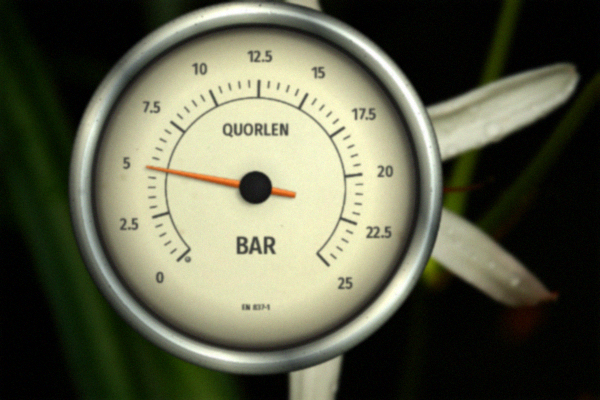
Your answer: 5 bar
